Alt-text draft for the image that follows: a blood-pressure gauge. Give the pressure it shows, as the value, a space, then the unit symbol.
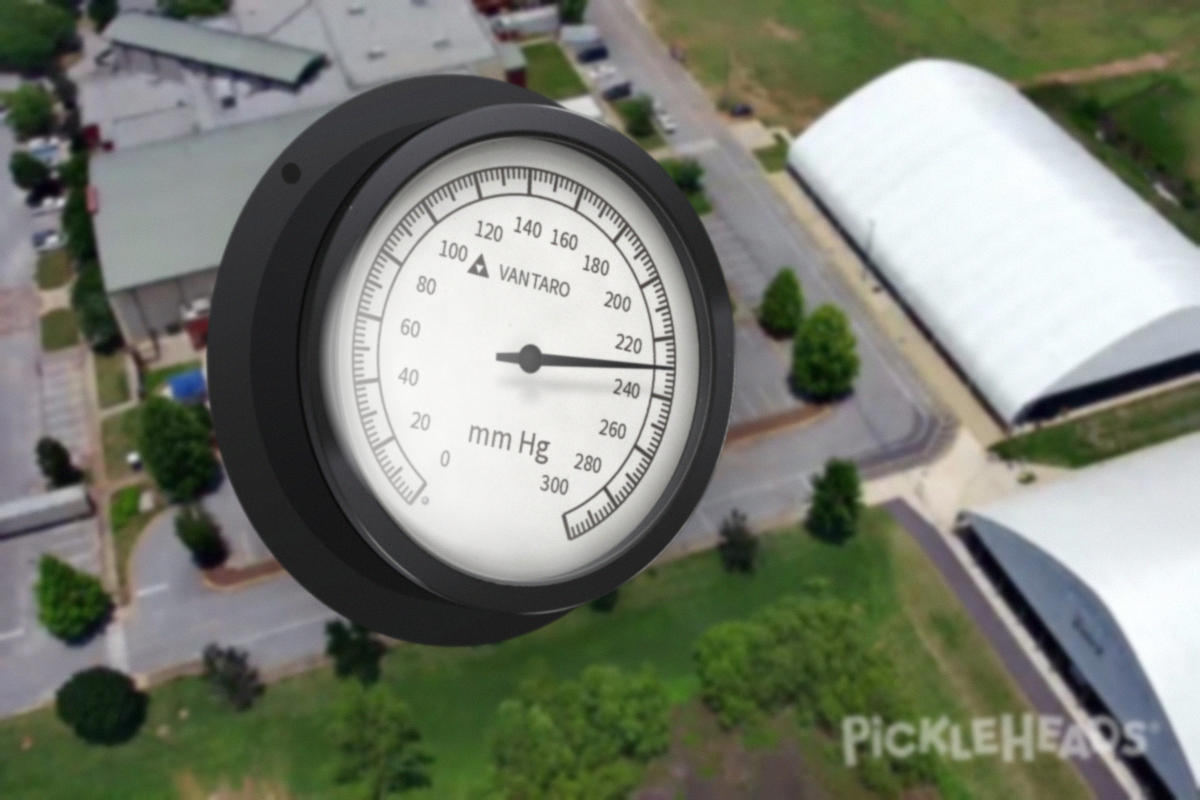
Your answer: 230 mmHg
